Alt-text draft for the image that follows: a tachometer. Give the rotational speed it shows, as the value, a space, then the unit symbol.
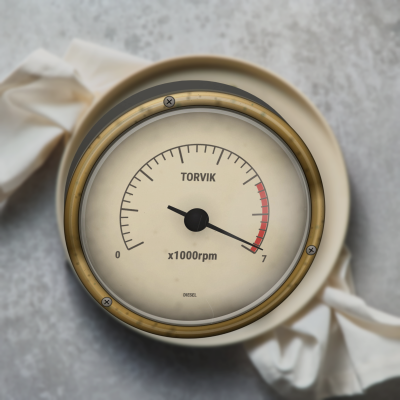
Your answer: 6800 rpm
